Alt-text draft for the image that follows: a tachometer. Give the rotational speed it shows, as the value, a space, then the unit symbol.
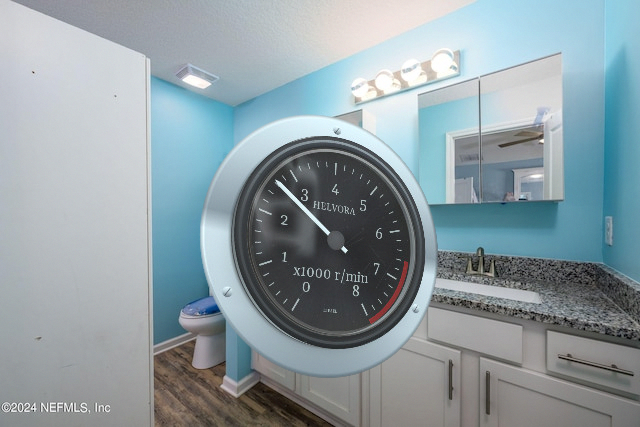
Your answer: 2600 rpm
